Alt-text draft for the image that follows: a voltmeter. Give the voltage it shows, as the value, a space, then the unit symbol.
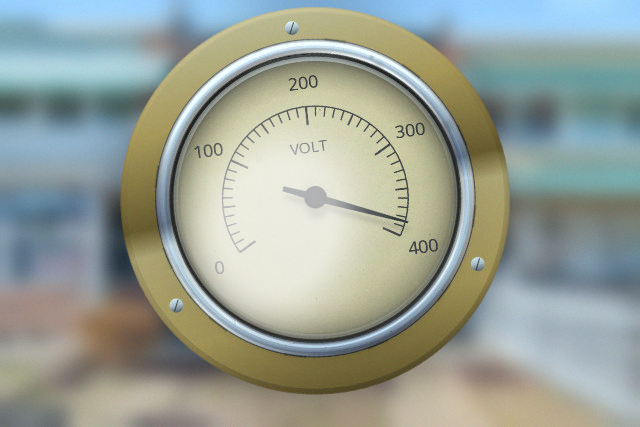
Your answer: 385 V
